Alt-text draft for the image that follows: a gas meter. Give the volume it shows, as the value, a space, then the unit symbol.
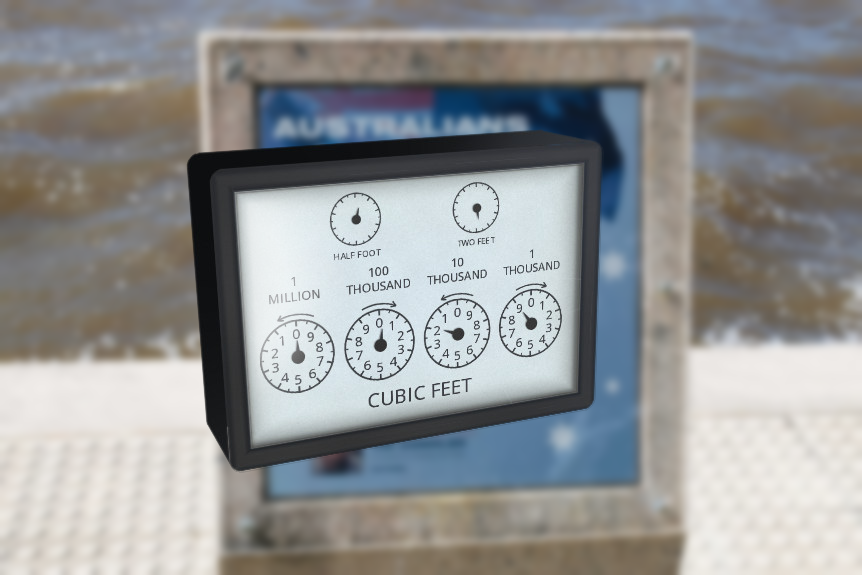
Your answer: 1900 ft³
